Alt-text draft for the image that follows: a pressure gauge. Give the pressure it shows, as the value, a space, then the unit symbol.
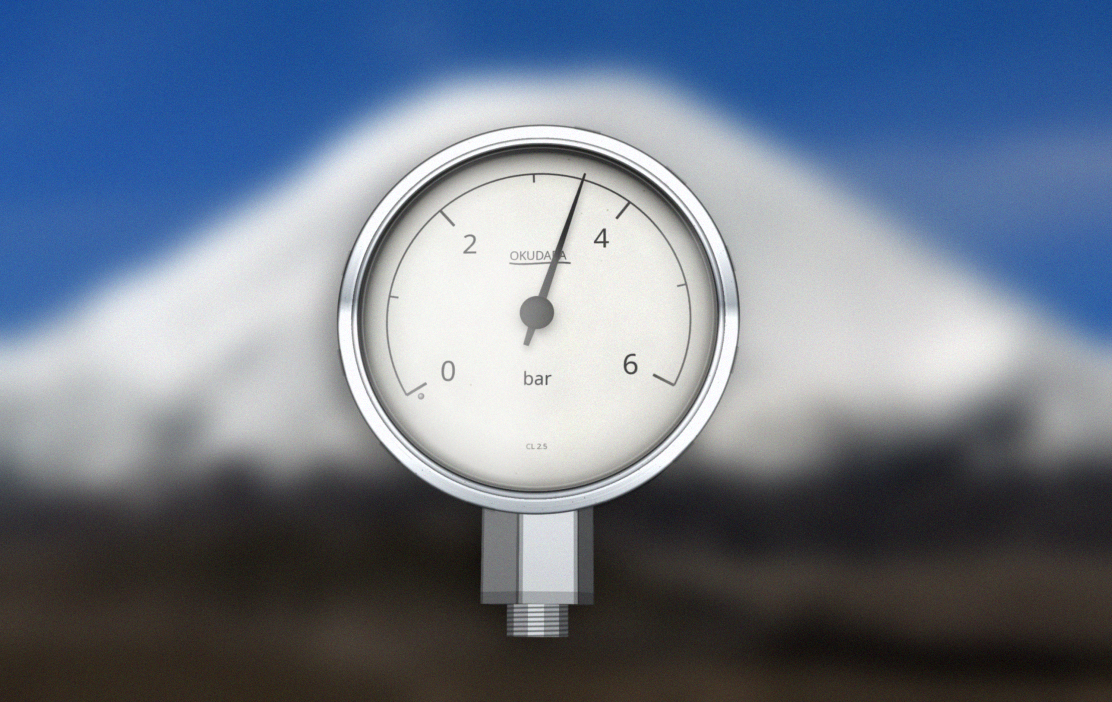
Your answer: 3.5 bar
